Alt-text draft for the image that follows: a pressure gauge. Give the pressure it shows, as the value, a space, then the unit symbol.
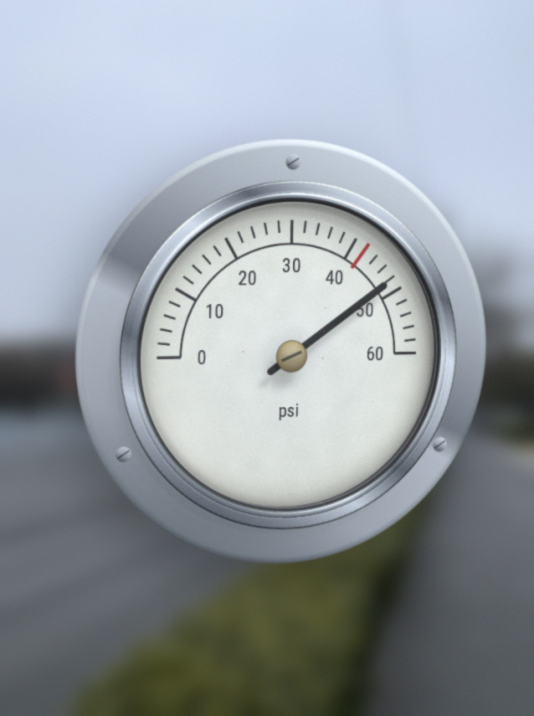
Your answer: 48 psi
